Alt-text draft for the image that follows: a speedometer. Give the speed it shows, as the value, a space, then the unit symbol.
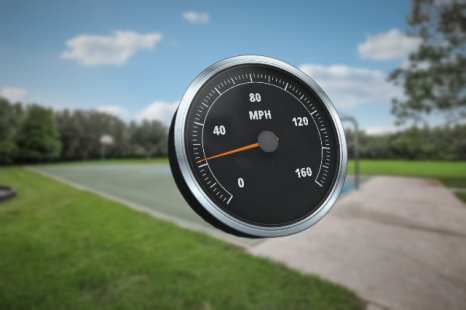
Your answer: 22 mph
